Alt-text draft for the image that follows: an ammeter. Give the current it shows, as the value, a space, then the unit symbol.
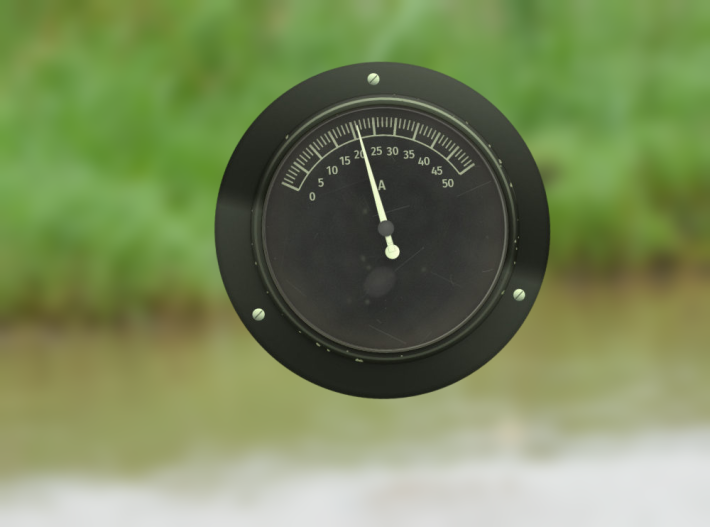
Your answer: 21 A
